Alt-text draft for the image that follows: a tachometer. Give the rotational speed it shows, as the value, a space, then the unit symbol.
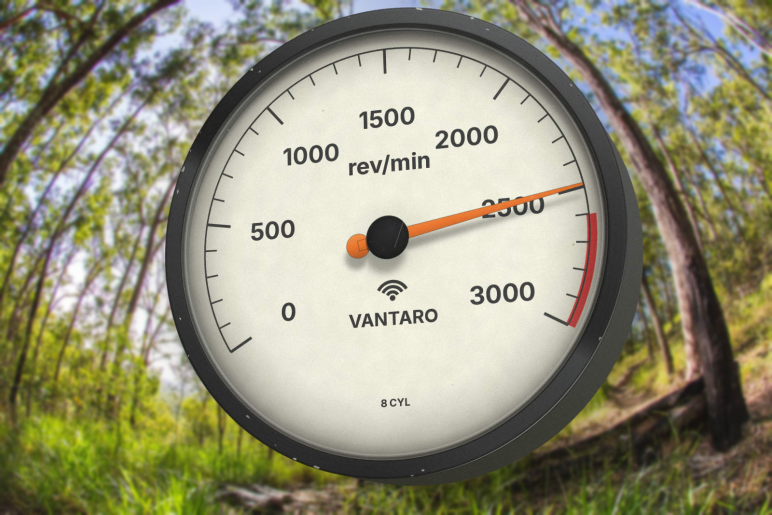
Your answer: 2500 rpm
